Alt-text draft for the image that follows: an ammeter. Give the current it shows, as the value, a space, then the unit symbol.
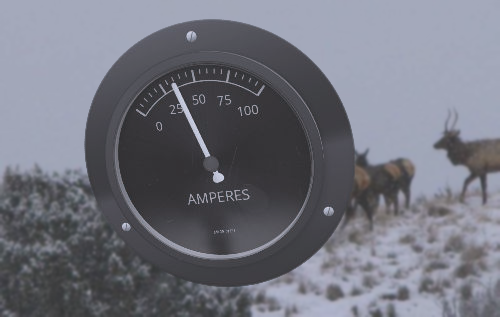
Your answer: 35 A
